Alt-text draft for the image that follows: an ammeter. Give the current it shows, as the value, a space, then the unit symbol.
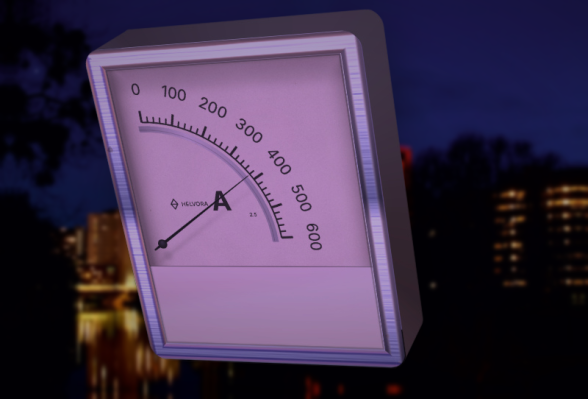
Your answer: 380 A
